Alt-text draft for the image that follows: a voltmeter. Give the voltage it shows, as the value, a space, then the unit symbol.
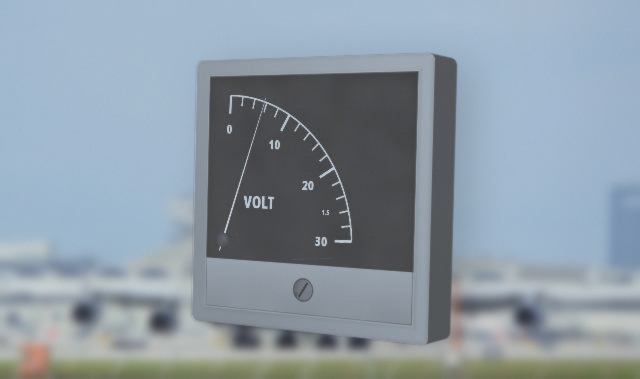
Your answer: 6 V
